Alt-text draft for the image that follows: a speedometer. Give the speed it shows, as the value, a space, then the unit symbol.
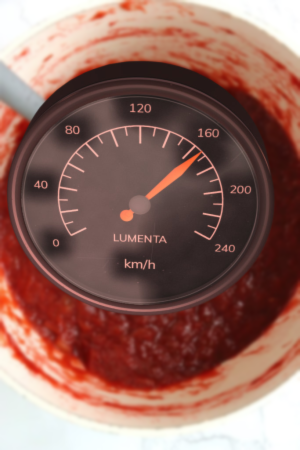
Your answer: 165 km/h
